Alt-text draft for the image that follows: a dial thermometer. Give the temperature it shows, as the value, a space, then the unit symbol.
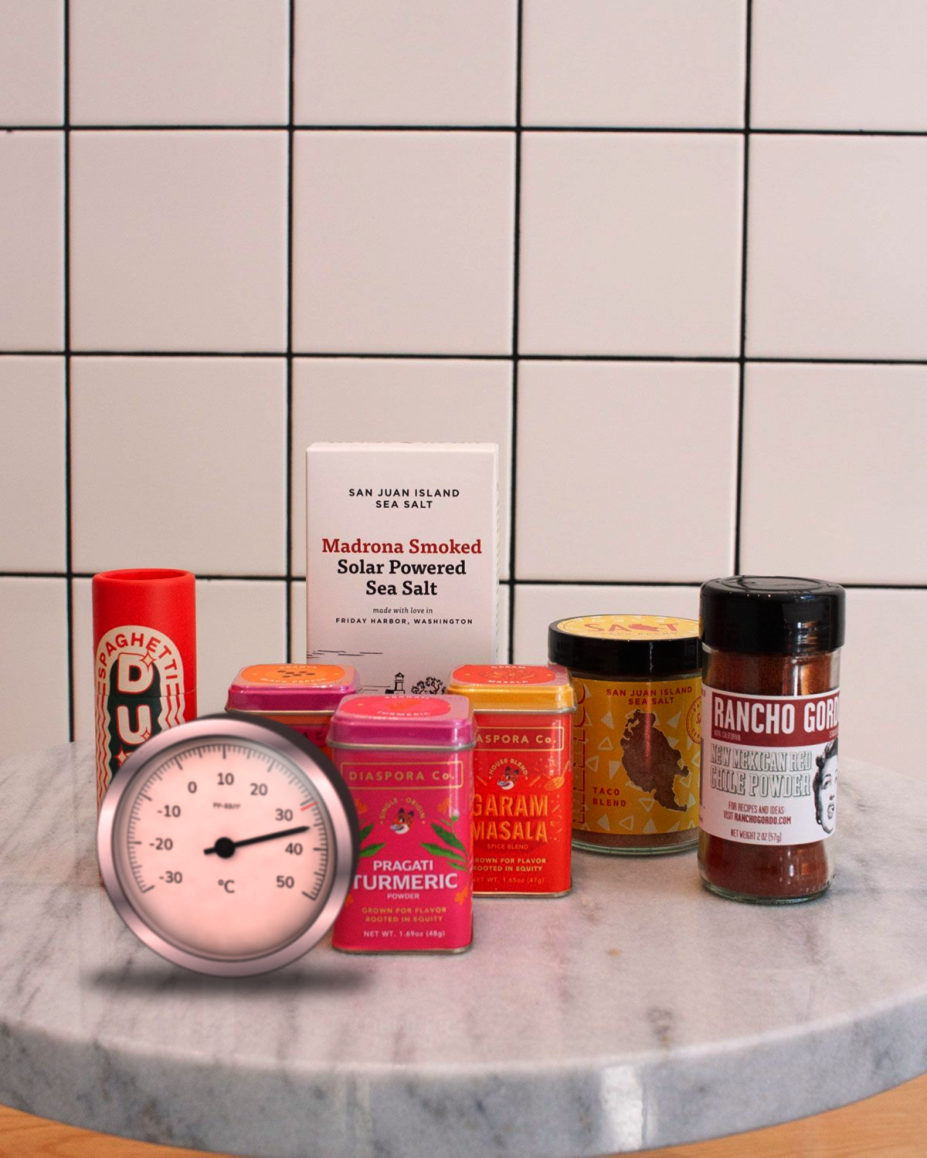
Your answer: 35 °C
